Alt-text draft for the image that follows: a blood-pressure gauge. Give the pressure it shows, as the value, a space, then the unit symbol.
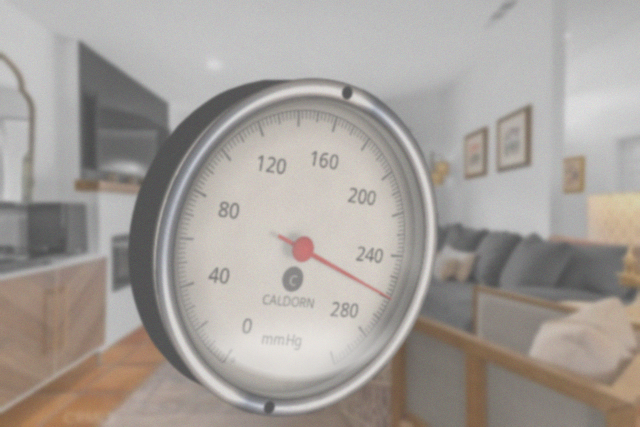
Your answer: 260 mmHg
